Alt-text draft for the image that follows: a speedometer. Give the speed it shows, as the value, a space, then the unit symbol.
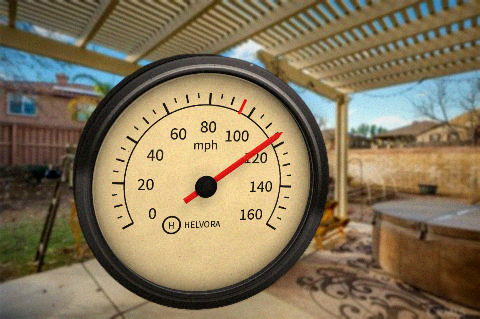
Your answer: 115 mph
